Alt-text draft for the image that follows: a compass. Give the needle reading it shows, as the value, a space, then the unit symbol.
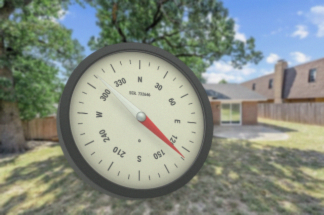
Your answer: 130 °
